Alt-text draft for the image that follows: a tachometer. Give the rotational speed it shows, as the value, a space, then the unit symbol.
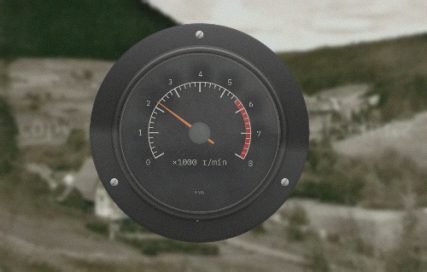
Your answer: 2200 rpm
